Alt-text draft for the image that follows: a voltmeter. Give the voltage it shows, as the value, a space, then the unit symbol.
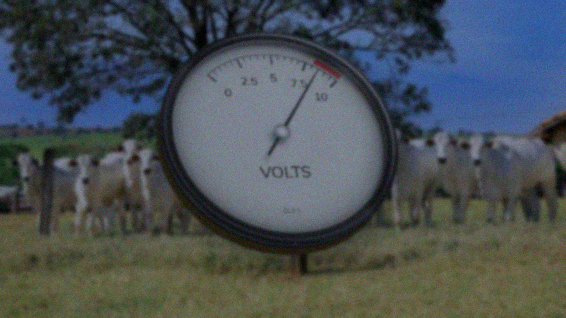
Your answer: 8.5 V
